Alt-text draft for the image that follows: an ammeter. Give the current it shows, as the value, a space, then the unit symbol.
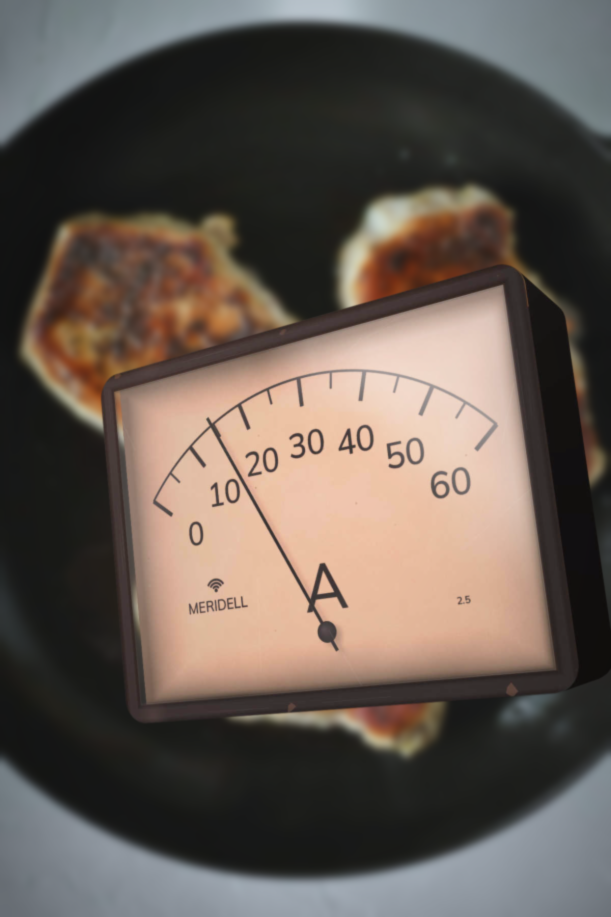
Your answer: 15 A
